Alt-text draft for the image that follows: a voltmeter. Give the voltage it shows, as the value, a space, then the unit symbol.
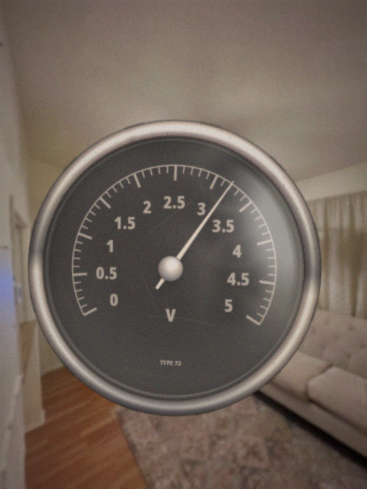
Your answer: 3.2 V
